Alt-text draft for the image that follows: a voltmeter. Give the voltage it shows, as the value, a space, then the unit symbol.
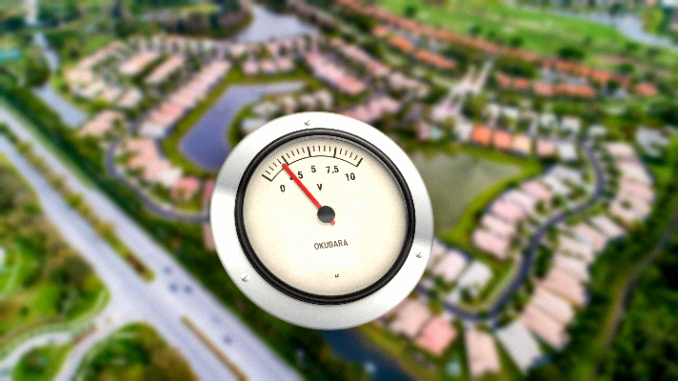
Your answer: 2 V
